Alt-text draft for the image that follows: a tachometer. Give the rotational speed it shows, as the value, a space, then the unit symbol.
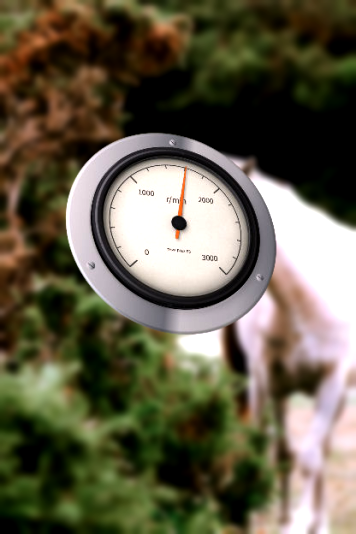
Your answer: 1600 rpm
